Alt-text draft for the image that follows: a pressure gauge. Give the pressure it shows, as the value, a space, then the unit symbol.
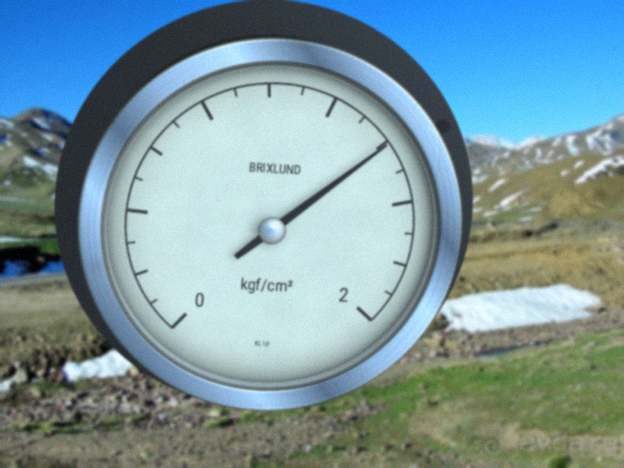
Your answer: 1.4 kg/cm²
